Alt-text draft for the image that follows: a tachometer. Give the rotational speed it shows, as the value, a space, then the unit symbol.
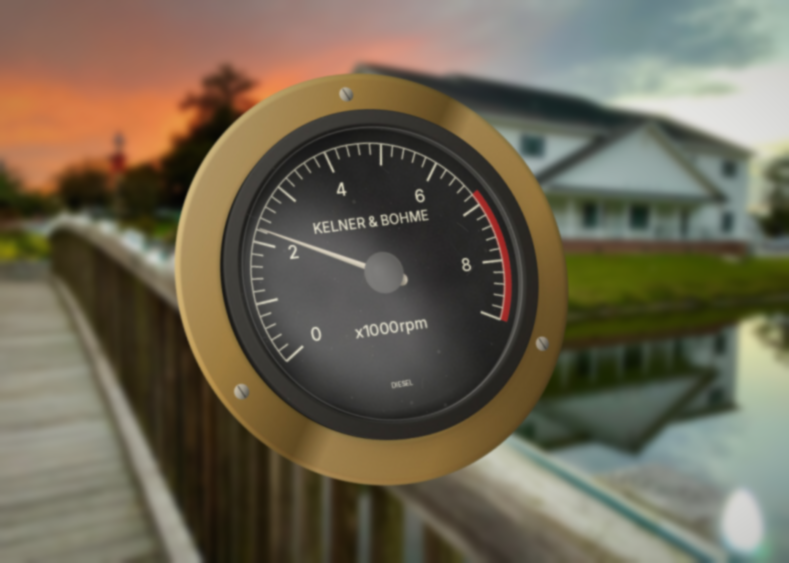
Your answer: 2200 rpm
